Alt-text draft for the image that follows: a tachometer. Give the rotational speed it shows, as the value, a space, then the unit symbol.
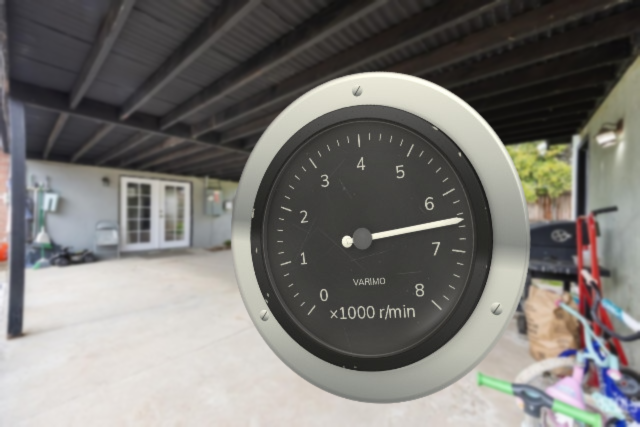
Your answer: 6500 rpm
